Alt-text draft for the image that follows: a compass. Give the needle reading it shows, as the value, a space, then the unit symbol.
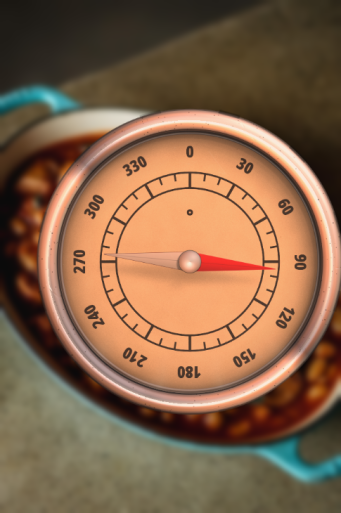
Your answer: 95 °
